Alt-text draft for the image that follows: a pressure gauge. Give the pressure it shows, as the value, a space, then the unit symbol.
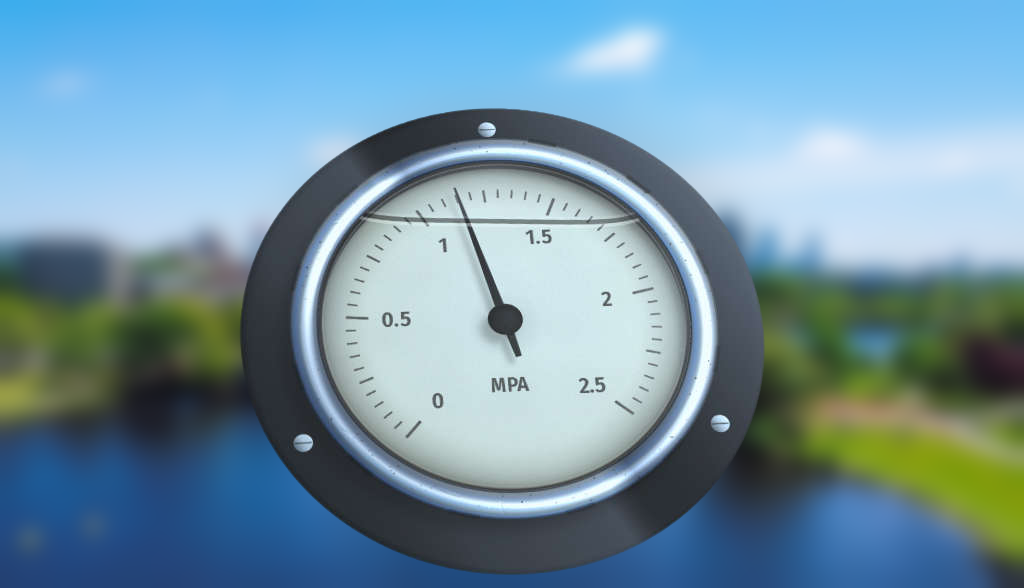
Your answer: 1.15 MPa
